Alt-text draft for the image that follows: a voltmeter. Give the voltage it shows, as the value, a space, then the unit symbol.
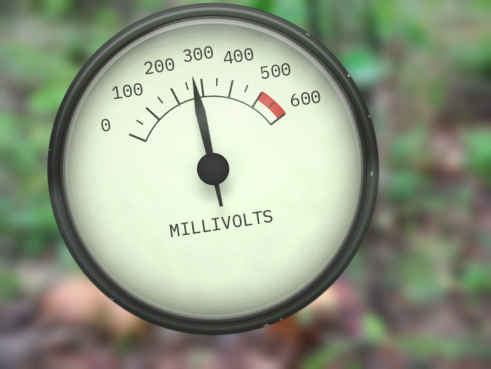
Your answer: 275 mV
